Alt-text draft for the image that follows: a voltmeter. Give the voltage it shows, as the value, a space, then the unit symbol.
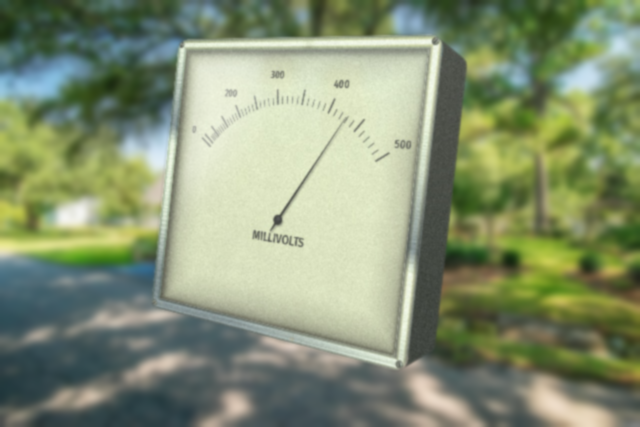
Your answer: 430 mV
